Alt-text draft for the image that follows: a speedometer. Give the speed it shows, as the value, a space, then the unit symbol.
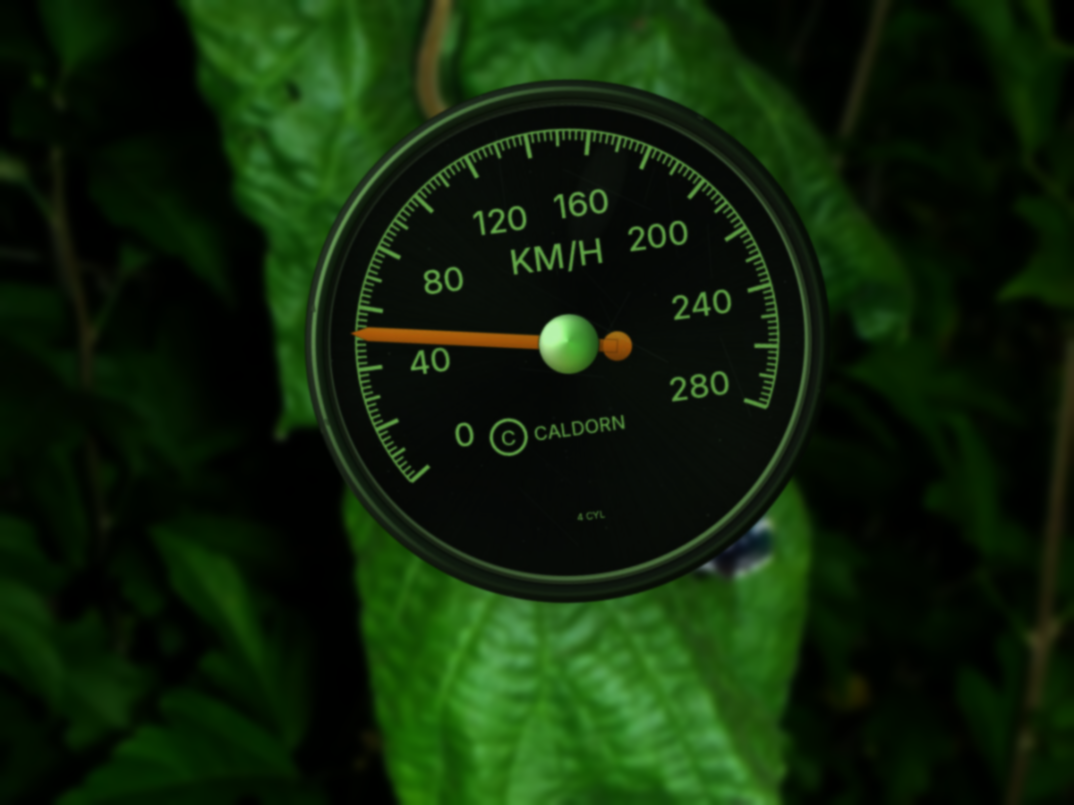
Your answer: 52 km/h
